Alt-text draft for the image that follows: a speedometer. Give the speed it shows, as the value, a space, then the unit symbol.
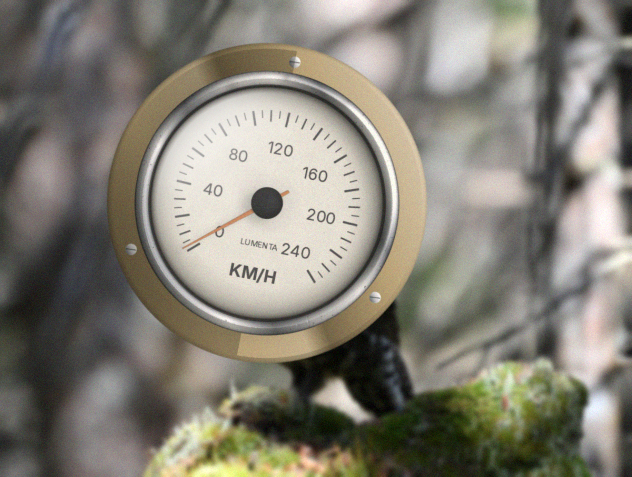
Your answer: 2.5 km/h
